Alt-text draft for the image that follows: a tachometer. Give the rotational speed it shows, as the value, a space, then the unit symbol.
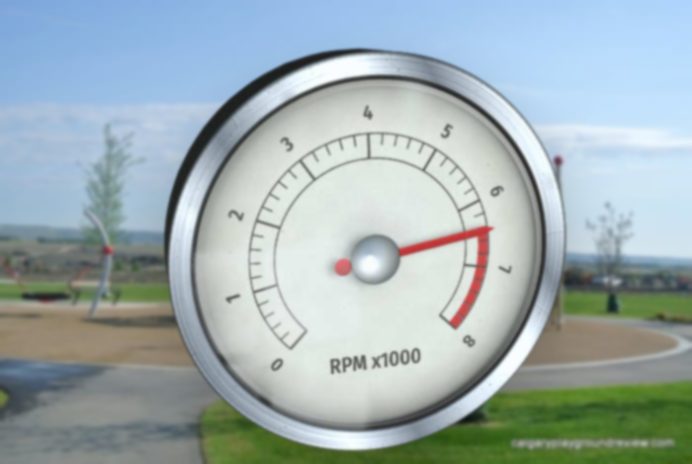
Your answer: 6400 rpm
